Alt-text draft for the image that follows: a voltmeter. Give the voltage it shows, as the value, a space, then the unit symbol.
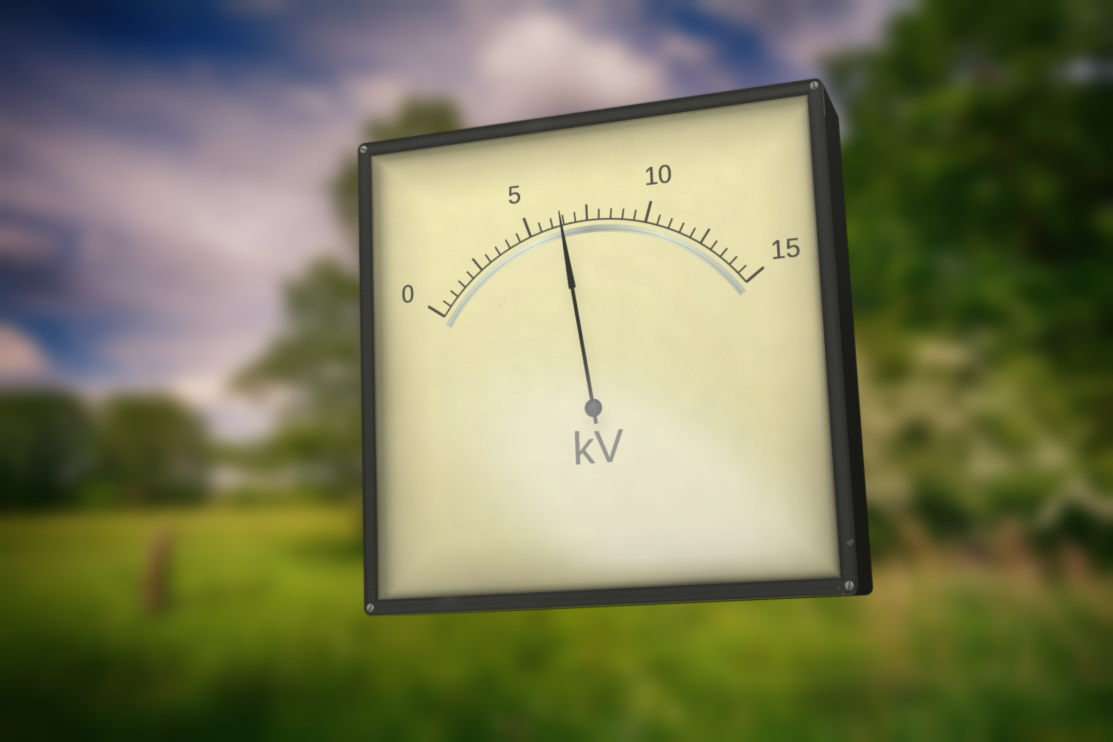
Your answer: 6.5 kV
